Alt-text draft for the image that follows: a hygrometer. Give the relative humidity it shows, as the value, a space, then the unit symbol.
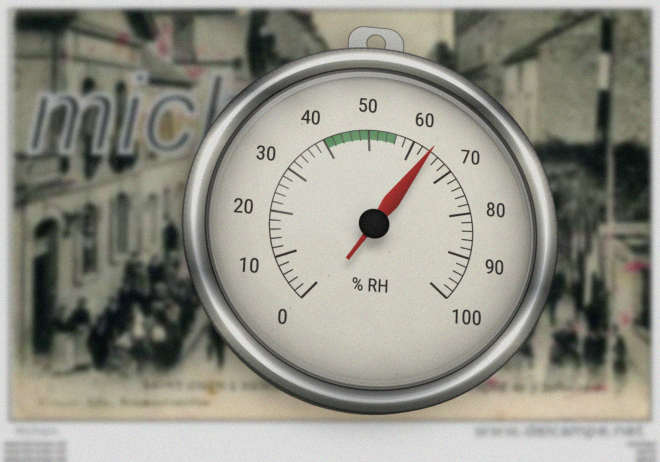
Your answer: 64 %
